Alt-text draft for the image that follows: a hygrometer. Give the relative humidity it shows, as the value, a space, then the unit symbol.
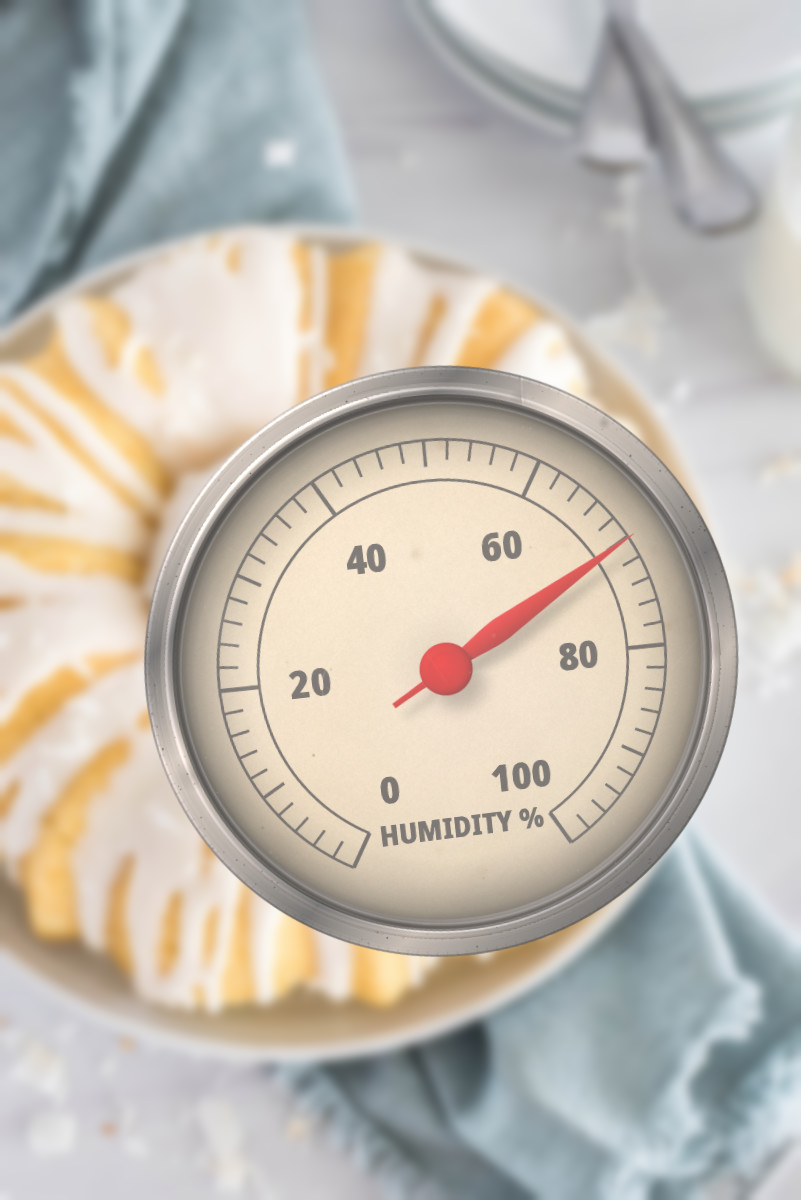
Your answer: 70 %
